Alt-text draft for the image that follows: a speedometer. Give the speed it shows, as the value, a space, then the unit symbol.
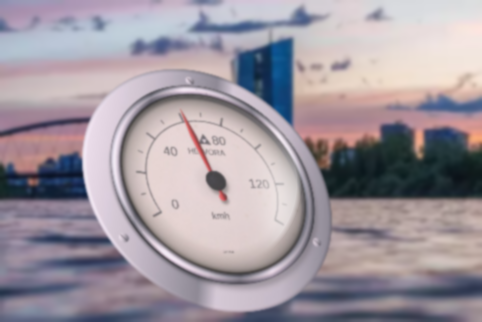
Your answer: 60 km/h
